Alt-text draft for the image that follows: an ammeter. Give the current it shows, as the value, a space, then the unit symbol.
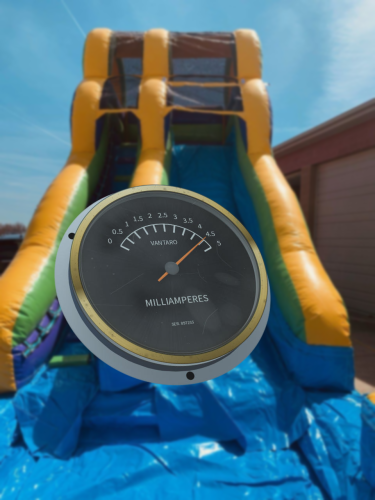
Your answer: 4.5 mA
